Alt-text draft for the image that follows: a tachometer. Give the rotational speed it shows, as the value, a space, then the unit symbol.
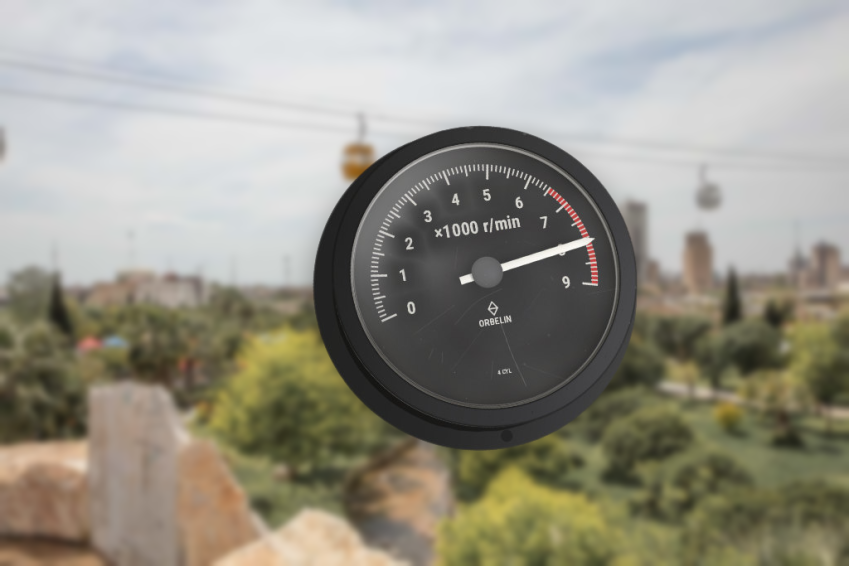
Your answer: 8000 rpm
